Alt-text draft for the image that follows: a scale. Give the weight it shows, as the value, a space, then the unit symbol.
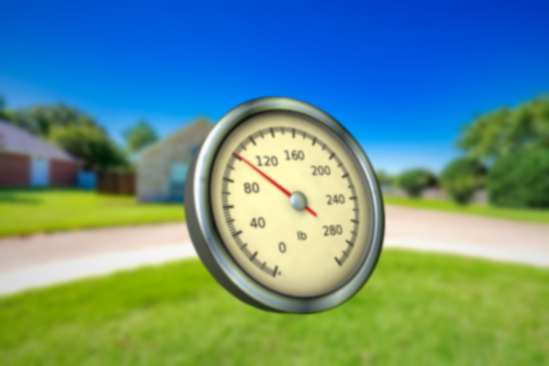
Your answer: 100 lb
